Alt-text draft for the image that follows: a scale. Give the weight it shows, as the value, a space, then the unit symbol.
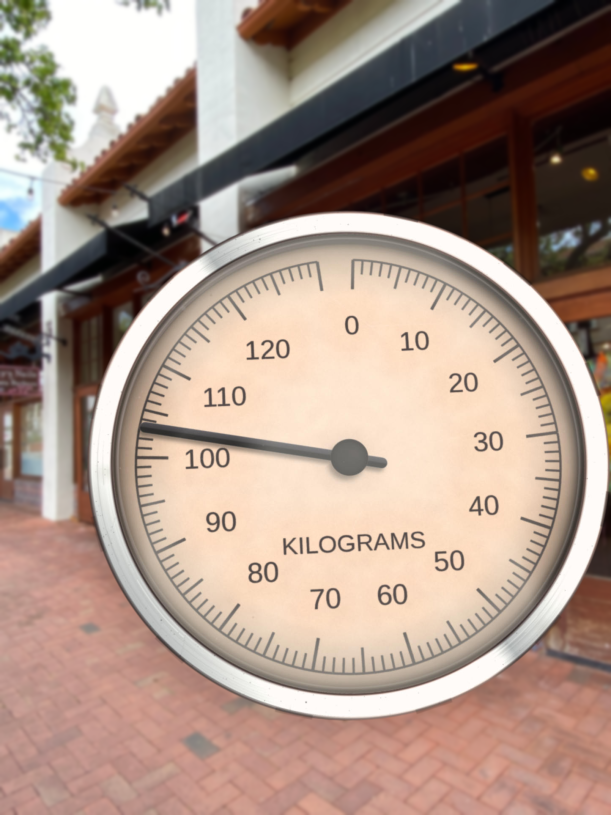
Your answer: 103 kg
